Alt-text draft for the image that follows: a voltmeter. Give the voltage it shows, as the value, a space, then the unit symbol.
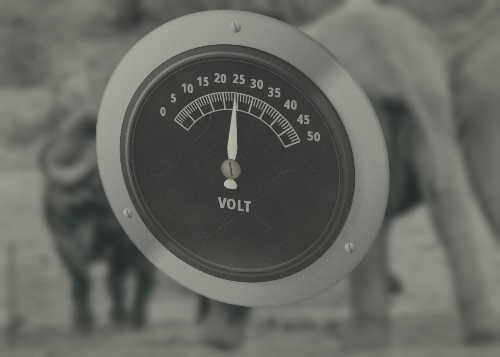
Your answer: 25 V
